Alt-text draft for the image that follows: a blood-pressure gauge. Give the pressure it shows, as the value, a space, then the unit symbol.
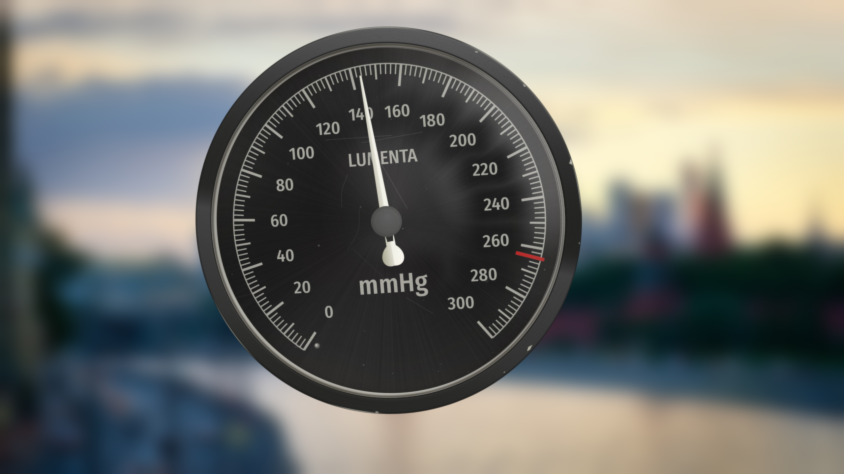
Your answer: 144 mmHg
